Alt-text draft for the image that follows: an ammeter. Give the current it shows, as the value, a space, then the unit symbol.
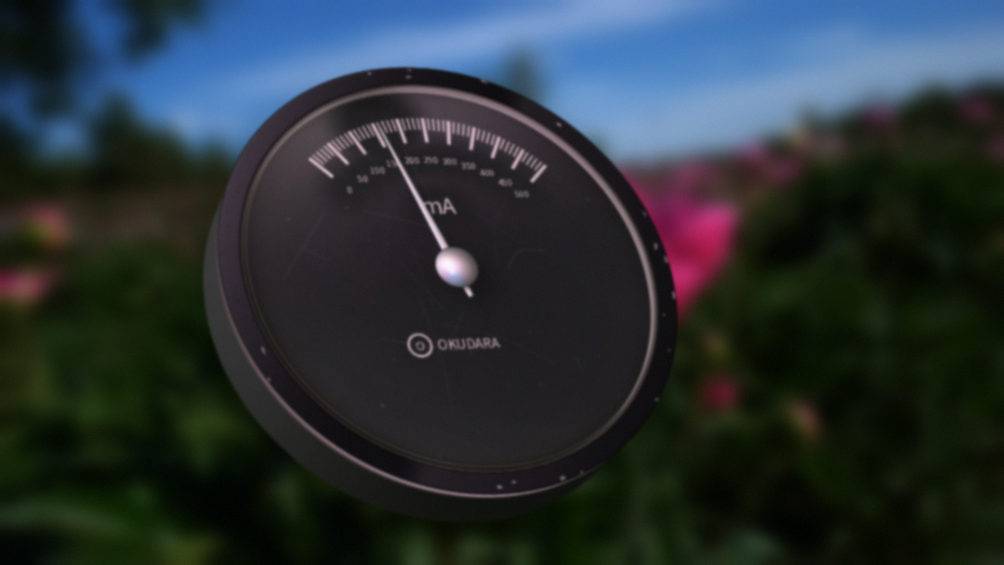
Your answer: 150 mA
